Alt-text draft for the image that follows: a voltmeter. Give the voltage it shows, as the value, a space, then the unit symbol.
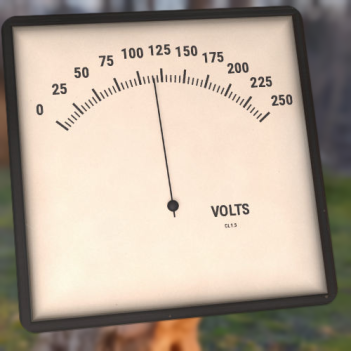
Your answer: 115 V
